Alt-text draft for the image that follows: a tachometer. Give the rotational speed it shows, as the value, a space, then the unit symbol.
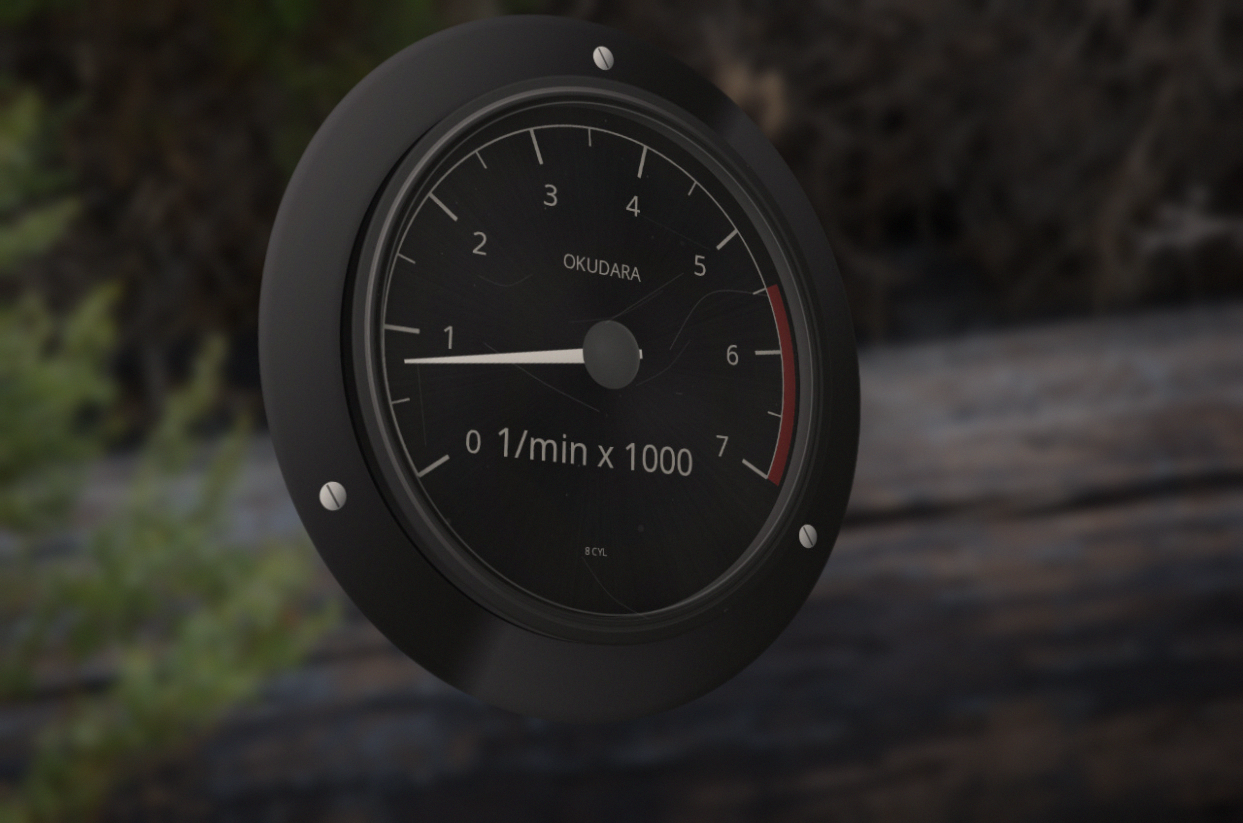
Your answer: 750 rpm
